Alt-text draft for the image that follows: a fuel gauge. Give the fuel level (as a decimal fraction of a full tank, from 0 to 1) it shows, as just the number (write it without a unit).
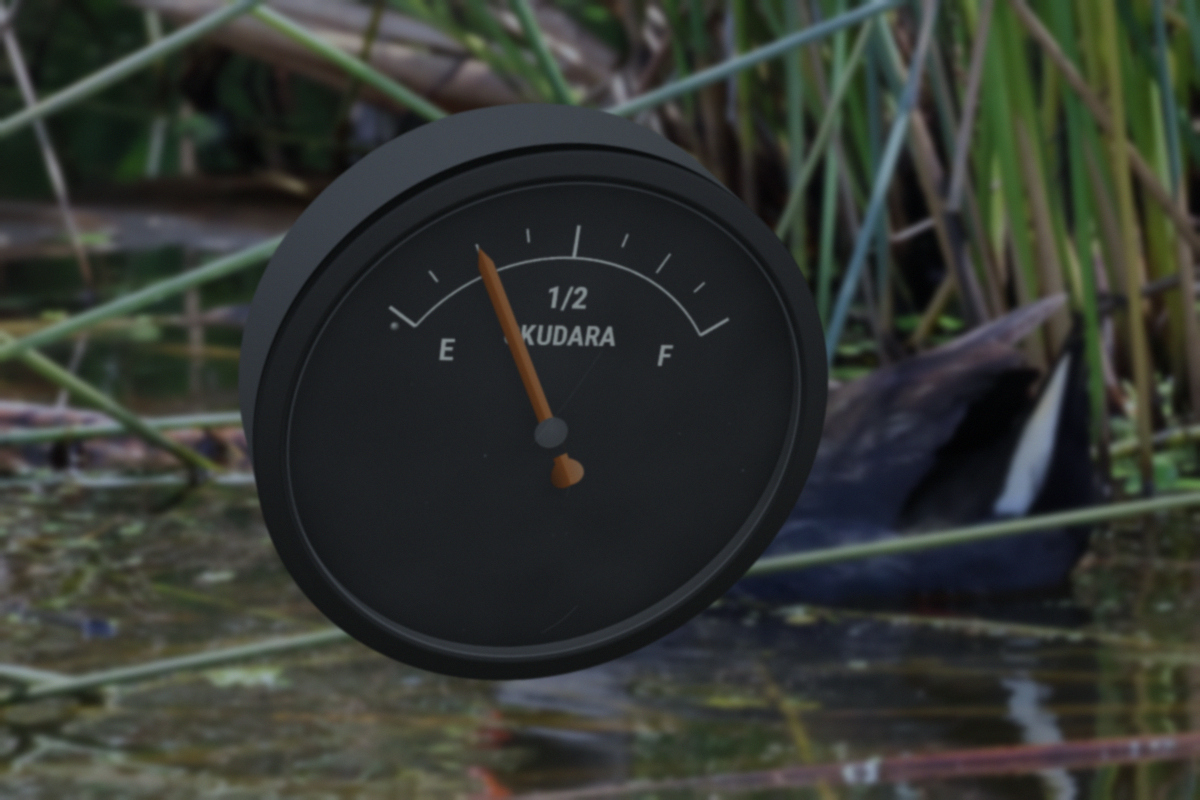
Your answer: 0.25
